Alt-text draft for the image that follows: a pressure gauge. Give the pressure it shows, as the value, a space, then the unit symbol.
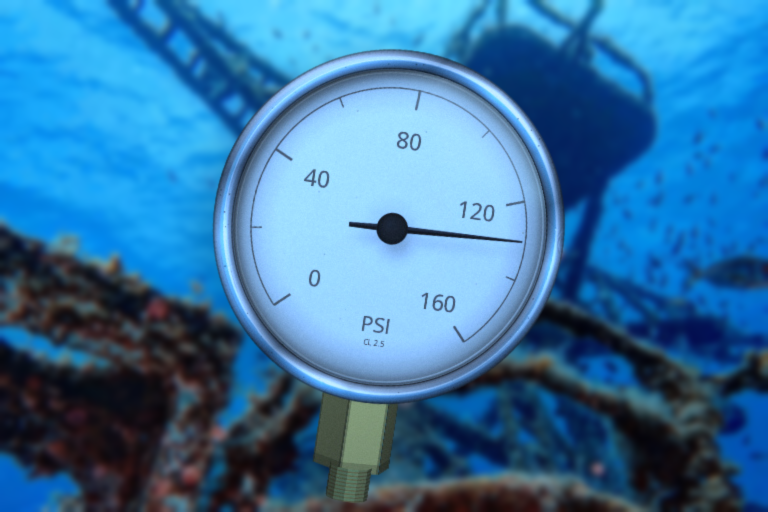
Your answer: 130 psi
